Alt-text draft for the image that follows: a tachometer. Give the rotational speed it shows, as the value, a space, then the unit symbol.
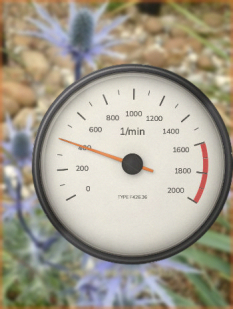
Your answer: 400 rpm
